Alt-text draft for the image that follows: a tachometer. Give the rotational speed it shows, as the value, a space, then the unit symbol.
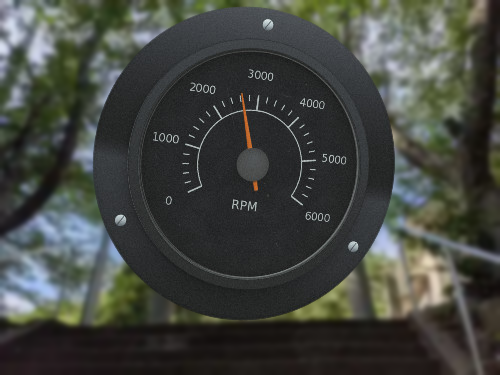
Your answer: 2600 rpm
